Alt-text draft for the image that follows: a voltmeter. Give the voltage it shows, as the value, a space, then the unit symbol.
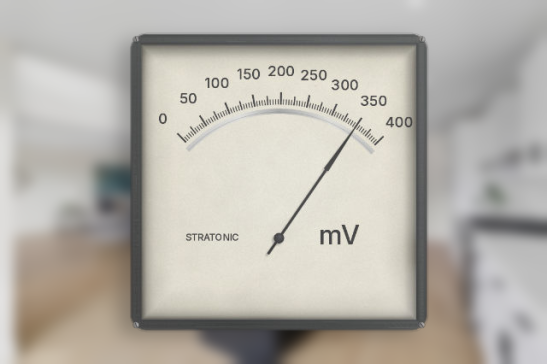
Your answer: 350 mV
